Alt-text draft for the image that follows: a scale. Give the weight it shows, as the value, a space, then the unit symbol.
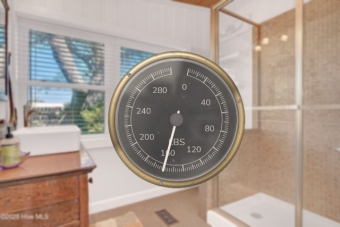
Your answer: 160 lb
